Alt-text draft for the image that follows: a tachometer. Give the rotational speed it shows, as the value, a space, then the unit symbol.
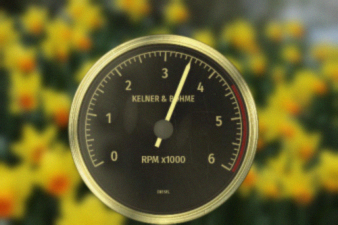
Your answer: 3500 rpm
